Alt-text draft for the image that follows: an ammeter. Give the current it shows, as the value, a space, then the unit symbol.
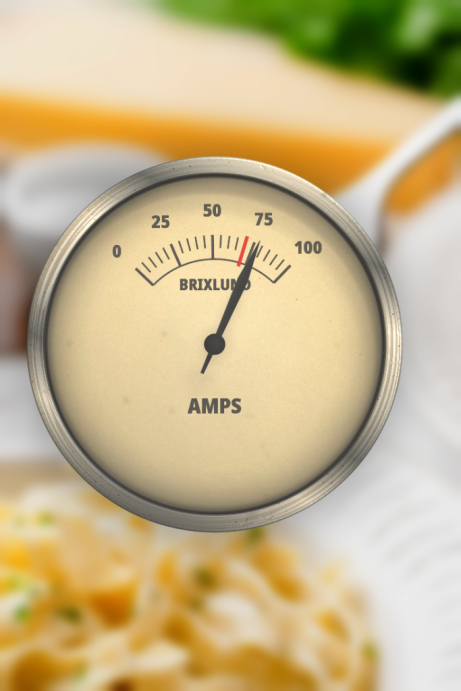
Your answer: 77.5 A
